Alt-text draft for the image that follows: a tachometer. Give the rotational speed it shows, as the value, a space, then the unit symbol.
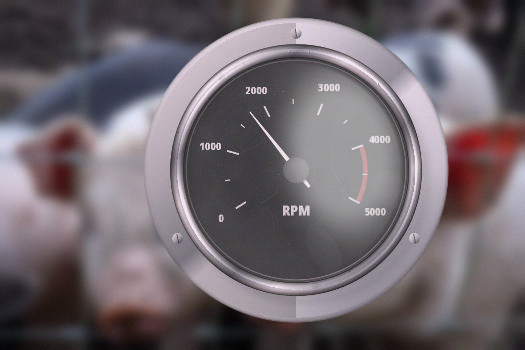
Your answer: 1750 rpm
